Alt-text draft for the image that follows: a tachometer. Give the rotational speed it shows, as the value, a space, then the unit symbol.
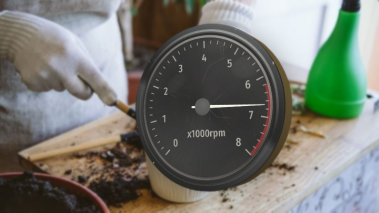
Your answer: 6700 rpm
